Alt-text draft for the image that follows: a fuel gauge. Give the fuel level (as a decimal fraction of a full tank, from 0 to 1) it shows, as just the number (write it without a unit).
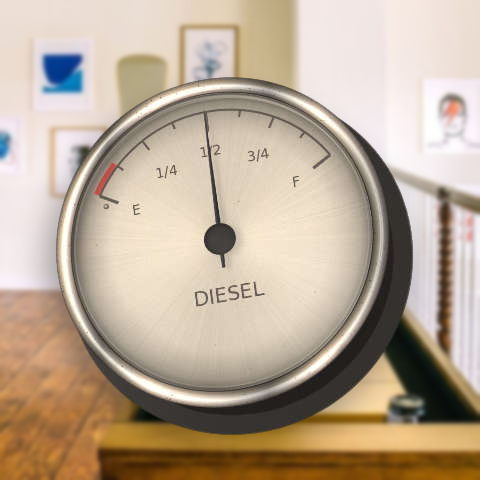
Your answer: 0.5
